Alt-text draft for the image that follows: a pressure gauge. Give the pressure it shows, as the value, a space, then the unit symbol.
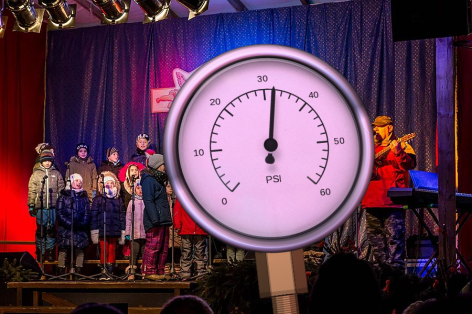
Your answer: 32 psi
